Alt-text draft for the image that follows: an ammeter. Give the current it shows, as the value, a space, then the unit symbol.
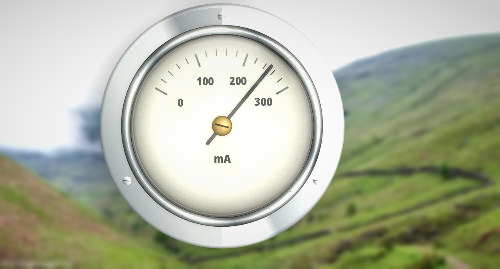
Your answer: 250 mA
